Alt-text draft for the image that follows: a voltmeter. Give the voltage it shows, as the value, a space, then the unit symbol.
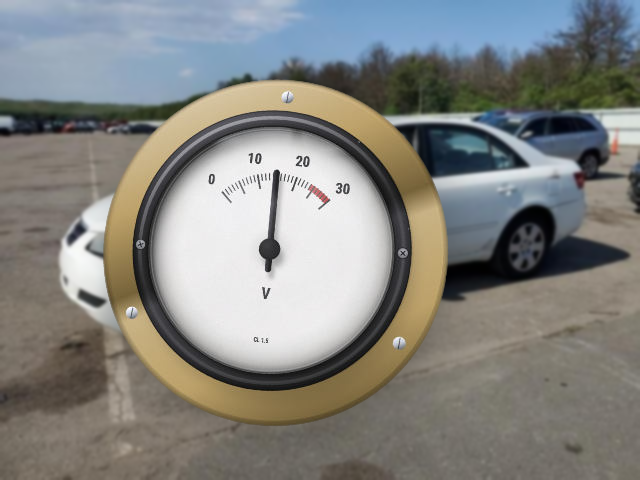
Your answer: 15 V
